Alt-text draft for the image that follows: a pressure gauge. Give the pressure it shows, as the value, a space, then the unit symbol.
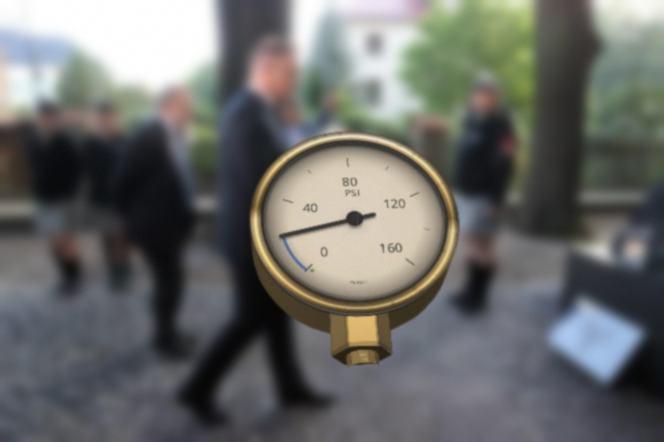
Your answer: 20 psi
